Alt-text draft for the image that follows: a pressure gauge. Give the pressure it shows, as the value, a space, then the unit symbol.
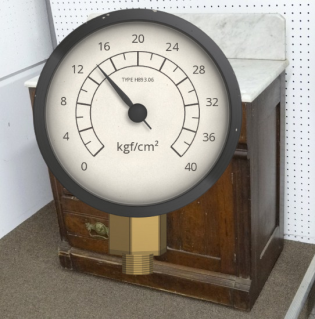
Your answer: 14 kg/cm²
